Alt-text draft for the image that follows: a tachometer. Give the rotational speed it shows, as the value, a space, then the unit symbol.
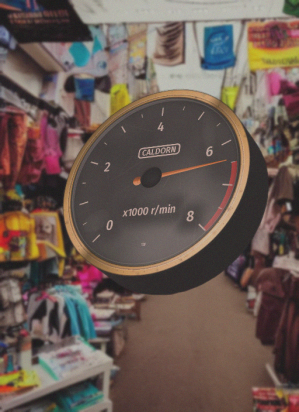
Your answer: 6500 rpm
